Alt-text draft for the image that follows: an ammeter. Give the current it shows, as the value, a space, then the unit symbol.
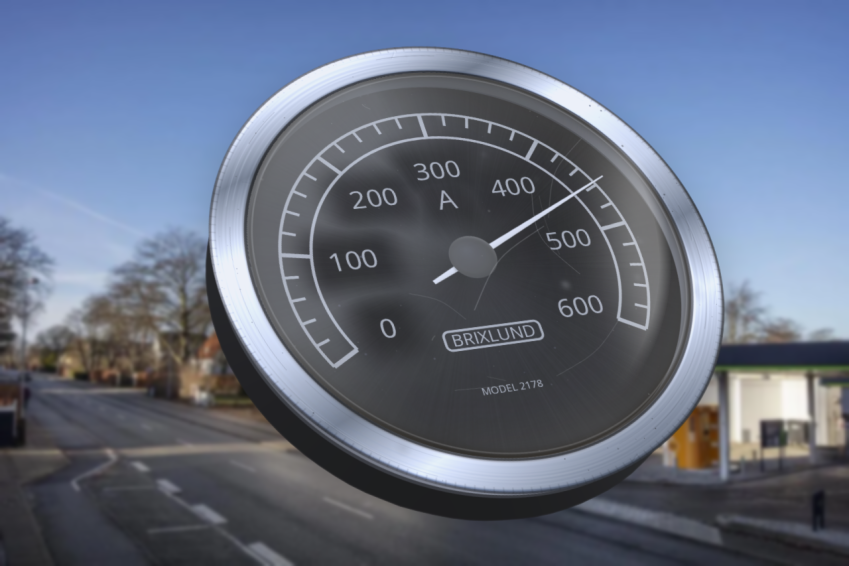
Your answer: 460 A
